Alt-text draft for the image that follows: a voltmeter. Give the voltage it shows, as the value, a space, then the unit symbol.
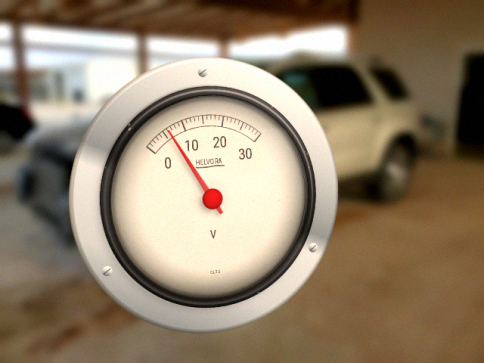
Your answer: 6 V
